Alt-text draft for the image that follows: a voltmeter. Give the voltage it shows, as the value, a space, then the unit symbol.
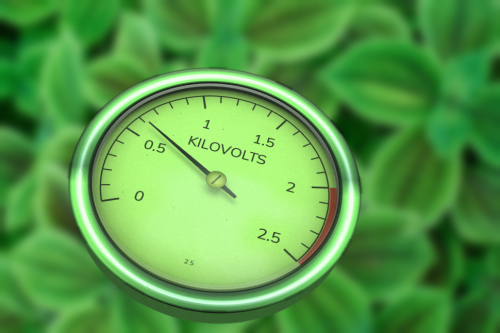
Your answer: 0.6 kV
